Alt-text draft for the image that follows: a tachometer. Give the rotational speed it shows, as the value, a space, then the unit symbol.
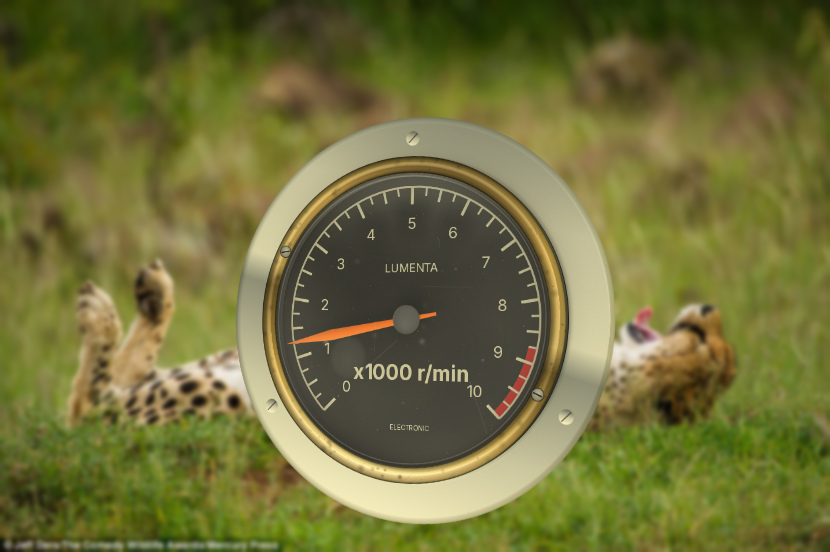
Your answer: 1250 rpm
